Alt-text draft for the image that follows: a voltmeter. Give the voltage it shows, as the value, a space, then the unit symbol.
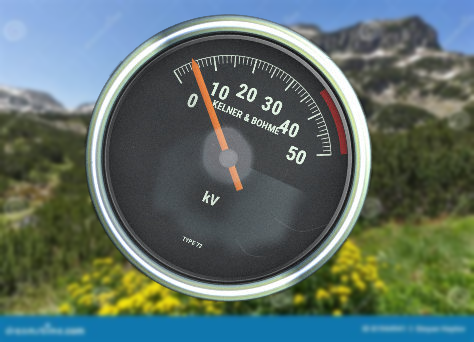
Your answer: 5 kV
